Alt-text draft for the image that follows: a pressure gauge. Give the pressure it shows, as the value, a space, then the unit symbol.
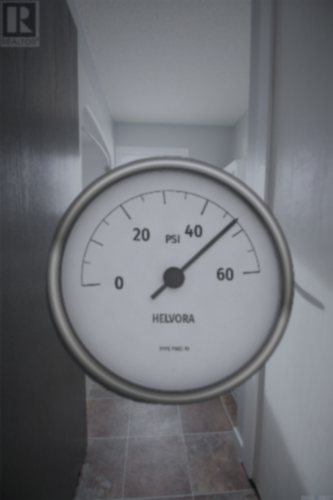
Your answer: 47.5 psi
